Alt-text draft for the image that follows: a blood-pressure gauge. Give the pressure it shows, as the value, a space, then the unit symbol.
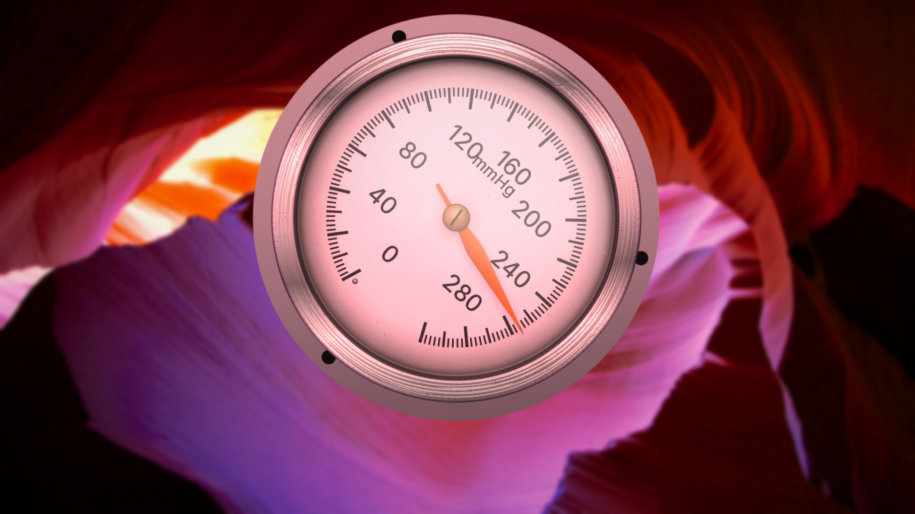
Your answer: 256 mmHg
